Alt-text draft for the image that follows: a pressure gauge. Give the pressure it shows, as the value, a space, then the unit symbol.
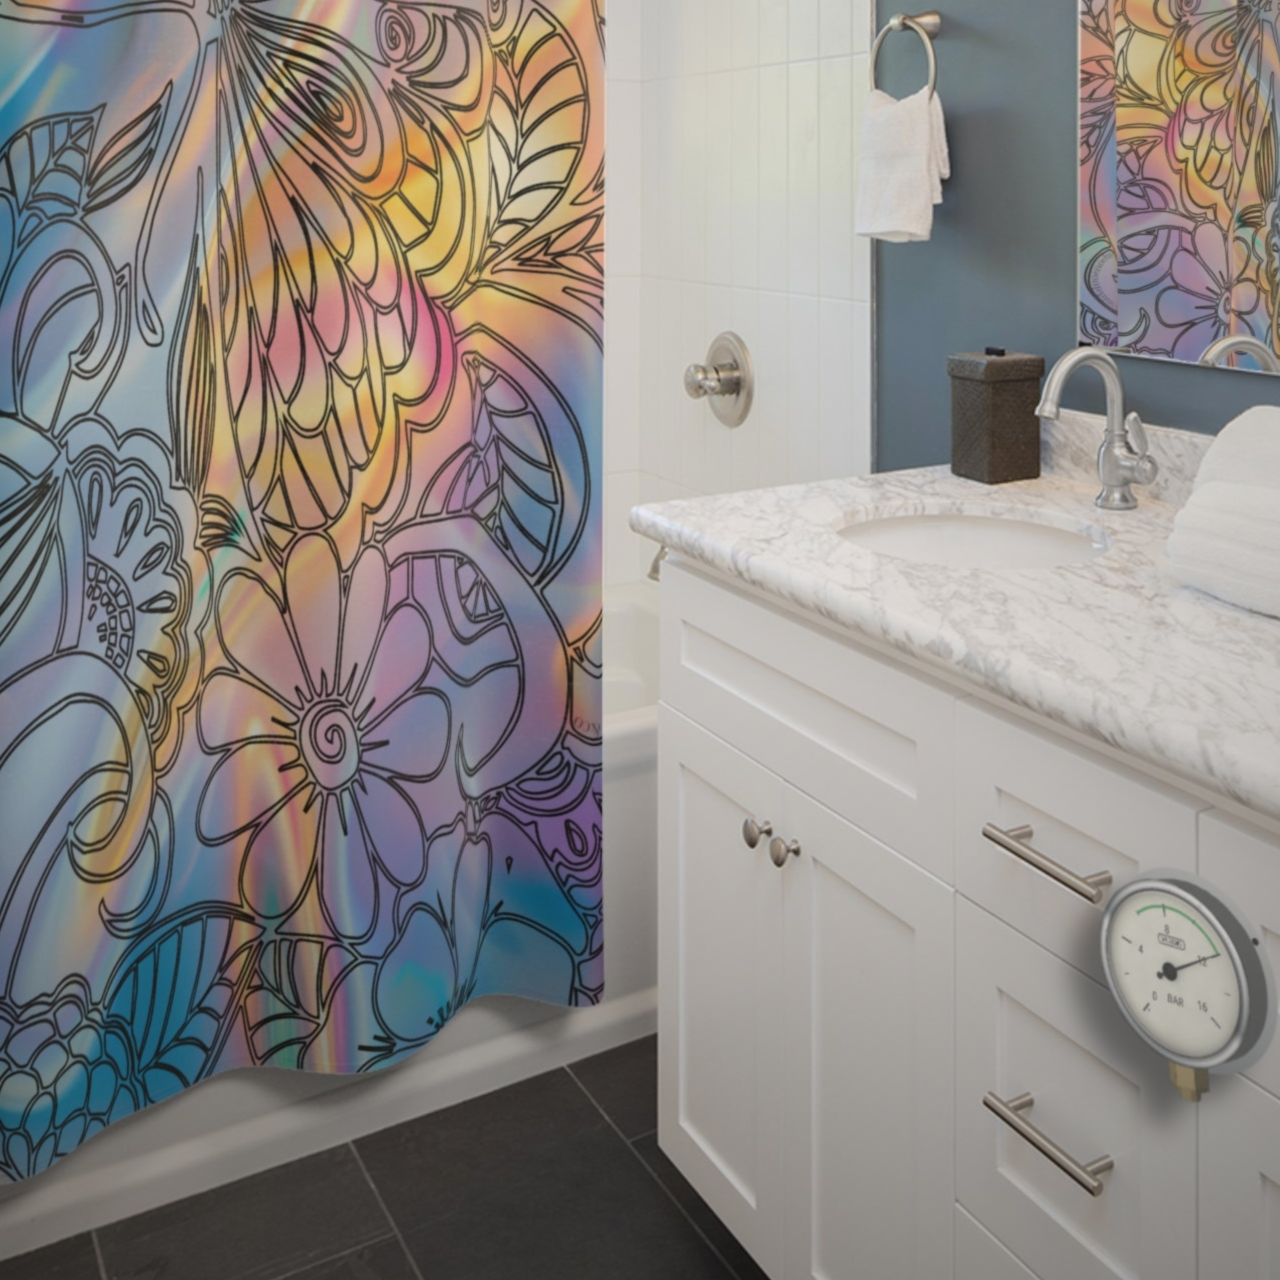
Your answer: 12 bar
